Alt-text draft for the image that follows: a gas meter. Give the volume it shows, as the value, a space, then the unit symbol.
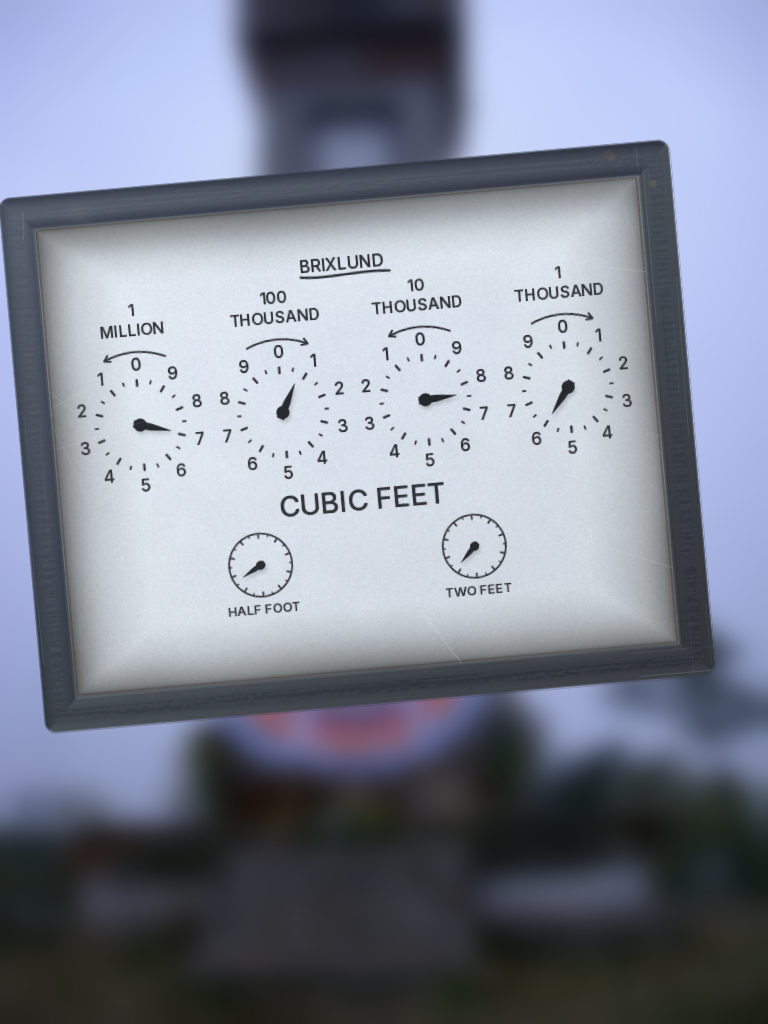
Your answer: 707600 ft³
